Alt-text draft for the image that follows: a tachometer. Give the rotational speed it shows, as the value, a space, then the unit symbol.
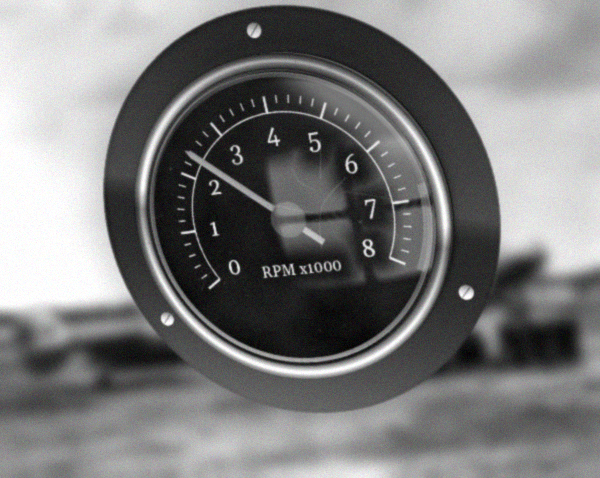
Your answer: 2400 rpm
